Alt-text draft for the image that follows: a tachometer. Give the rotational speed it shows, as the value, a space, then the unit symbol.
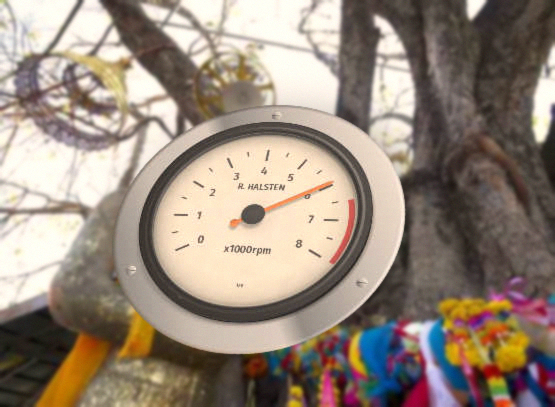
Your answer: 6000 rpm
